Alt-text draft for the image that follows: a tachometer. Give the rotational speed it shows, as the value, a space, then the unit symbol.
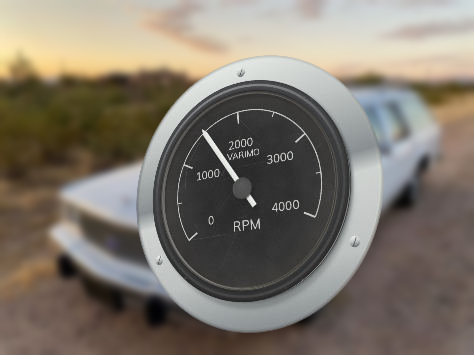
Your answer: 1500 rpm
